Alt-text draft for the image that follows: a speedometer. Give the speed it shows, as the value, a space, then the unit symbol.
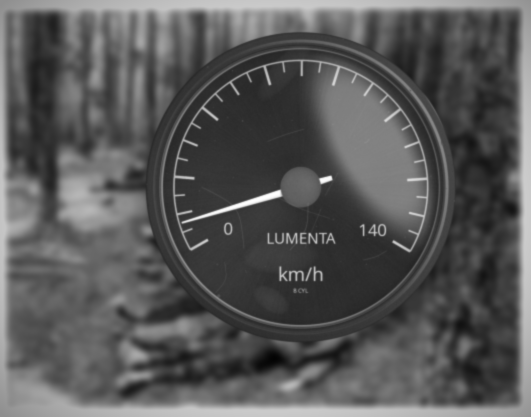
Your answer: 7.5 km/h
